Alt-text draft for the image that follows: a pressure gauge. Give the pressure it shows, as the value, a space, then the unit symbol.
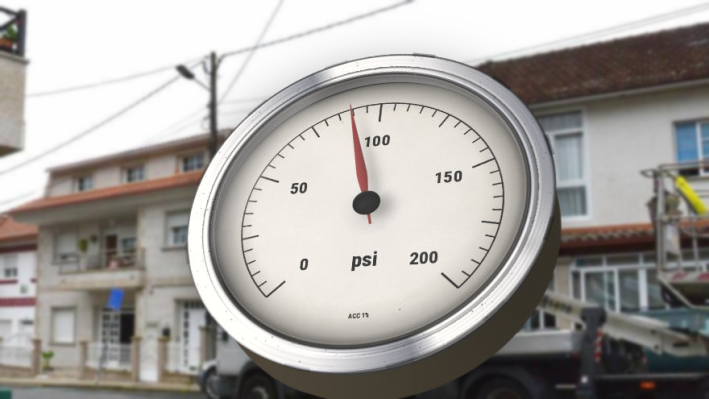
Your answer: 90 psi
